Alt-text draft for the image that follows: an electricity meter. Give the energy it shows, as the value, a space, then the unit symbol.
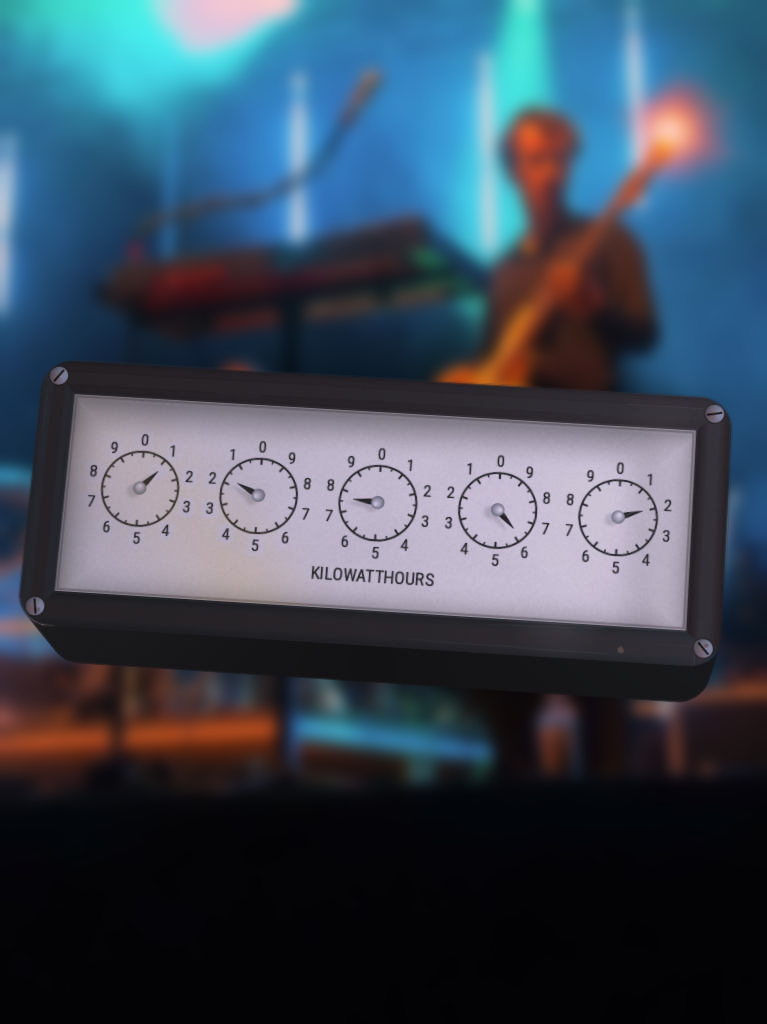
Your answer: 11762 kWh
